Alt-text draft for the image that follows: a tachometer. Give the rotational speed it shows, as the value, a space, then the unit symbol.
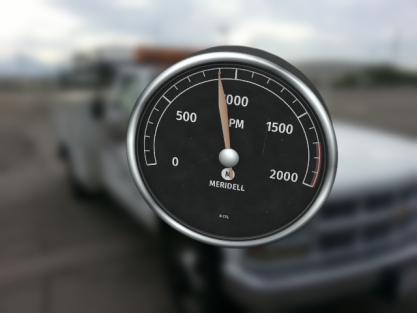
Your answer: 900 rpm
